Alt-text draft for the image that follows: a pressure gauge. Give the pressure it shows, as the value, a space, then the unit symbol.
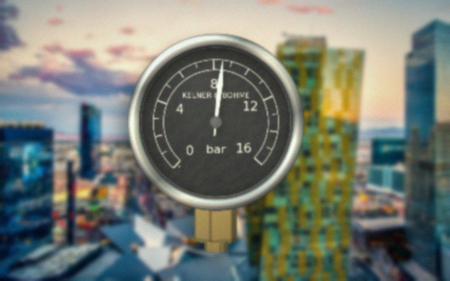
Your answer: 8.5 bar
